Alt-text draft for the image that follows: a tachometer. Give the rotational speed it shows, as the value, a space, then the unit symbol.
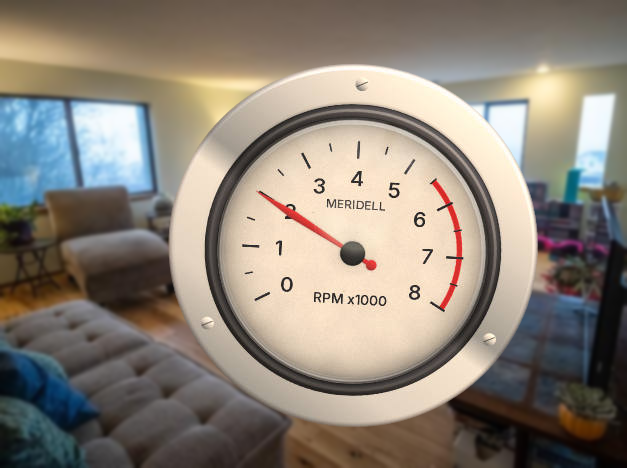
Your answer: 2000 rpm
